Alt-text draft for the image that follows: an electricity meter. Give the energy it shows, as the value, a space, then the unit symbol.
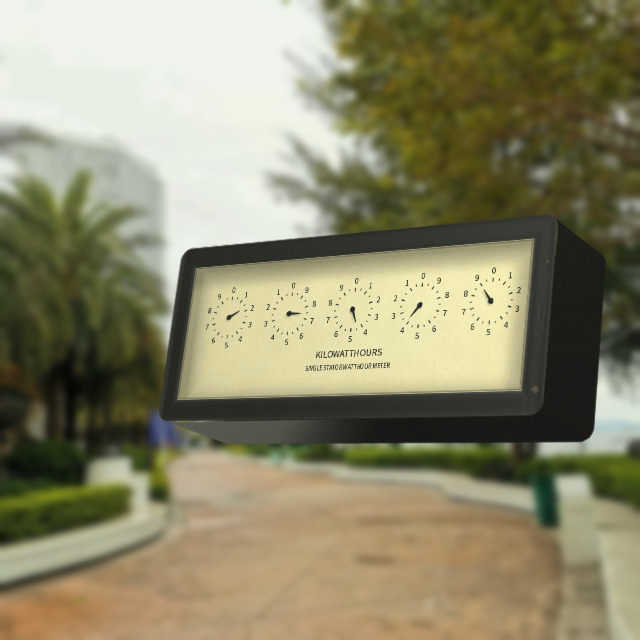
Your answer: 17439 kWh
